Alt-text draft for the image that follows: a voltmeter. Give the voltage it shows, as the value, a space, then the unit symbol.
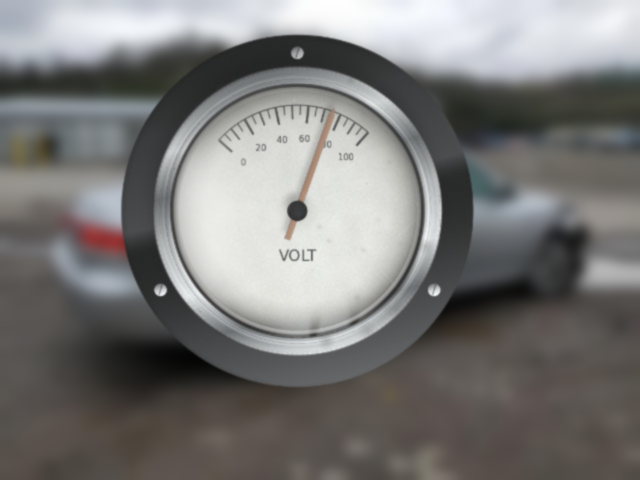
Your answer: 75 V
